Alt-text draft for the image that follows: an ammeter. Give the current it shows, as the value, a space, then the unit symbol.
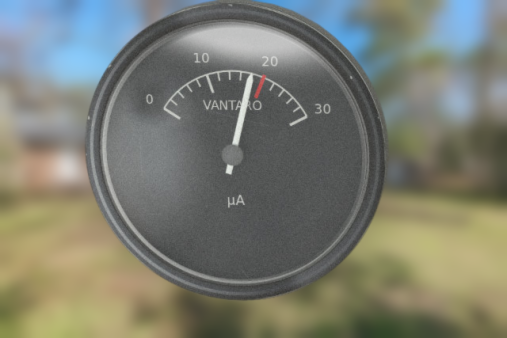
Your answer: 18 µA
